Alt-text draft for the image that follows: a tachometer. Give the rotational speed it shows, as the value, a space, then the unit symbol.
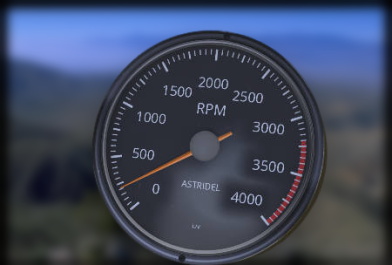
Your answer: 200 rpm
